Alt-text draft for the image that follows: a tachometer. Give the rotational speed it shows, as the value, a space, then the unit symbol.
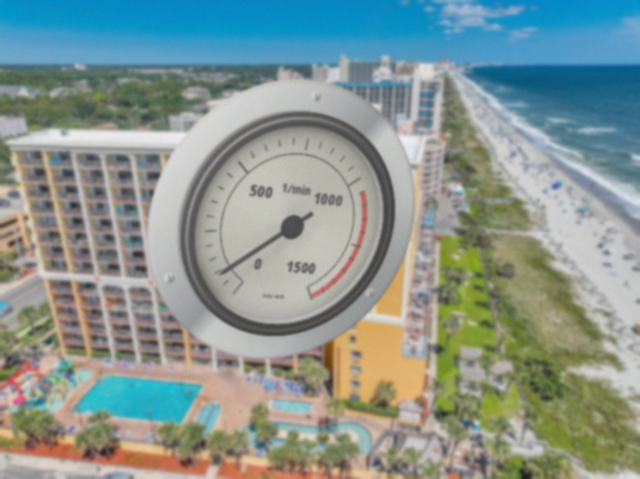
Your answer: 100 rpm
